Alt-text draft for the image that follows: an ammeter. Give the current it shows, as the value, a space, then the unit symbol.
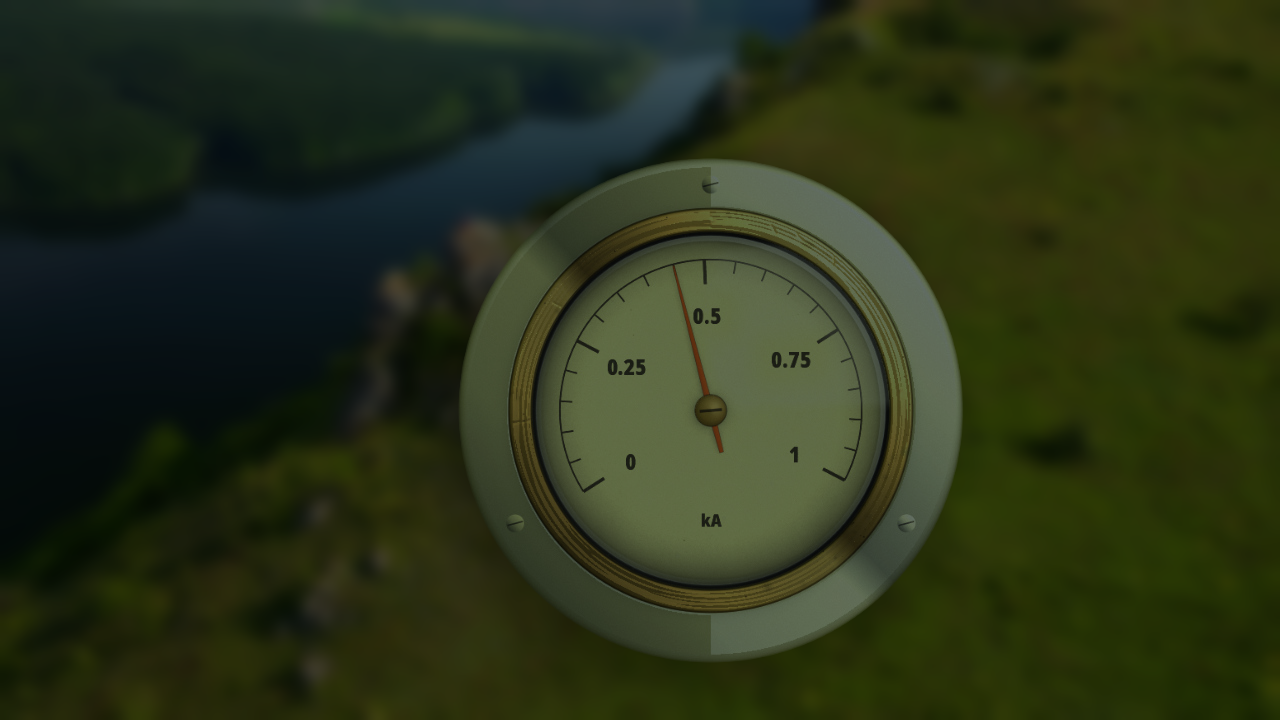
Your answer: 0.45 kA
